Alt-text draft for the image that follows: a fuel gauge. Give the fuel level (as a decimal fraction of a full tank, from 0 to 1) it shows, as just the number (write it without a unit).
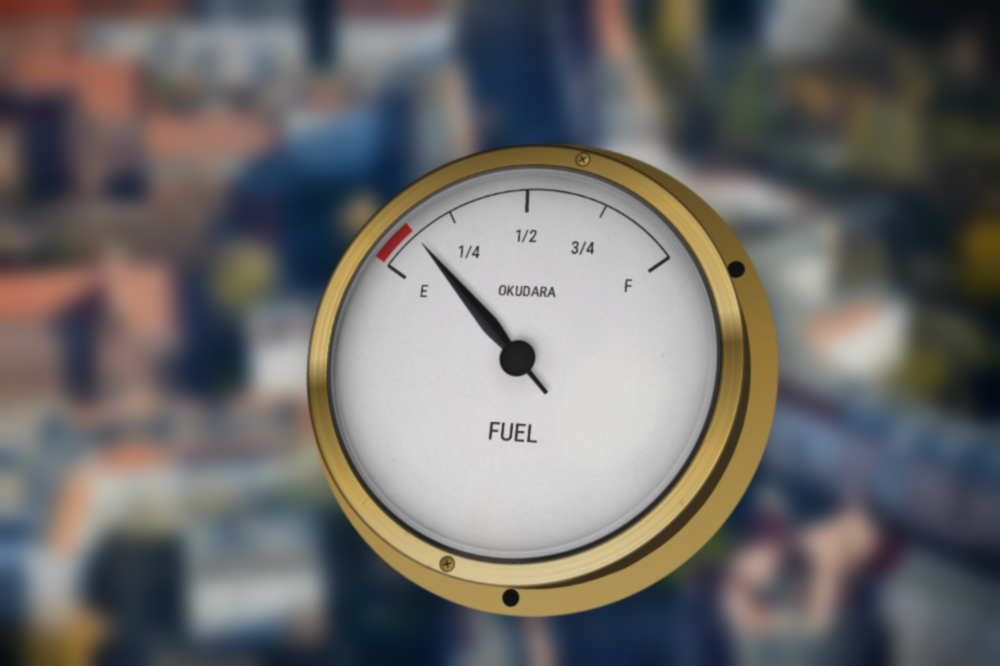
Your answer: 0.125
